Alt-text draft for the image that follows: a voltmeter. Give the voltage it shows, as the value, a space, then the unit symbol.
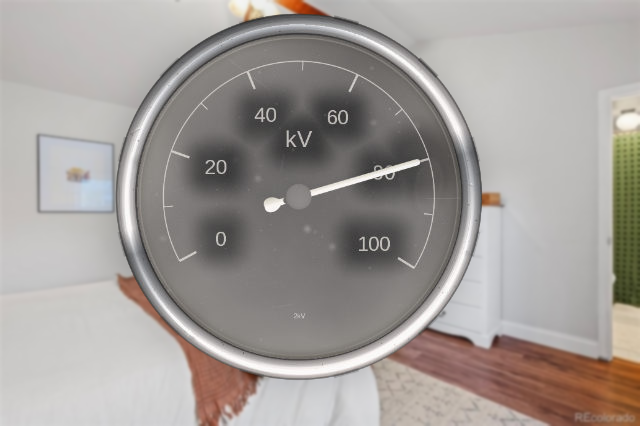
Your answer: 80 kV
